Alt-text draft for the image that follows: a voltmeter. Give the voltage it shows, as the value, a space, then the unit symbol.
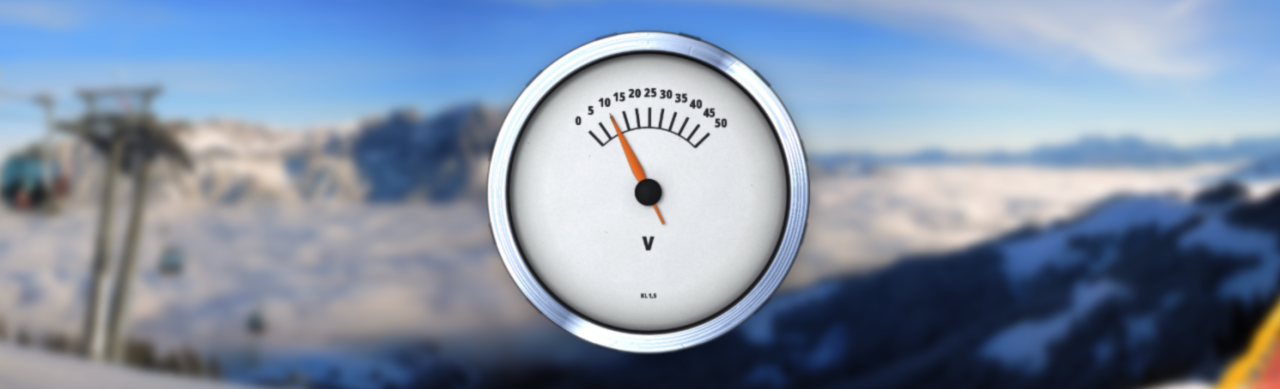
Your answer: 10 V
